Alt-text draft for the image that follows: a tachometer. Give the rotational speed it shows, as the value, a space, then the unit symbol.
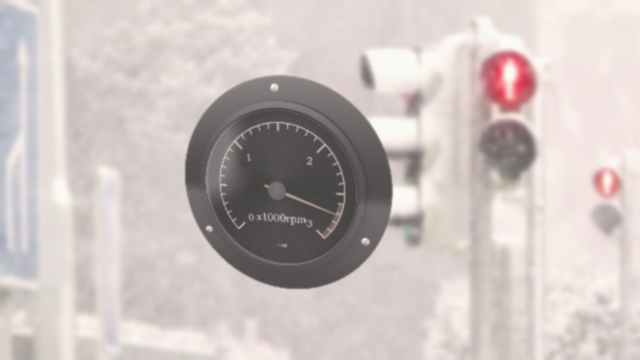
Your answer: 2700 rpm
